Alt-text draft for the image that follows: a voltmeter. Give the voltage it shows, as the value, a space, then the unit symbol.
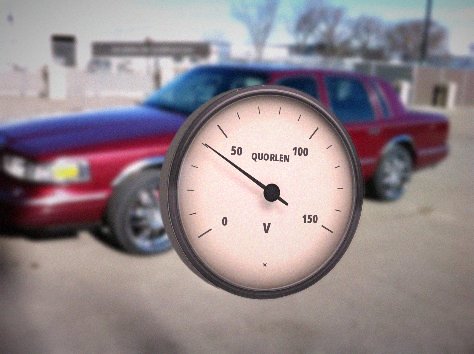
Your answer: 40 V
